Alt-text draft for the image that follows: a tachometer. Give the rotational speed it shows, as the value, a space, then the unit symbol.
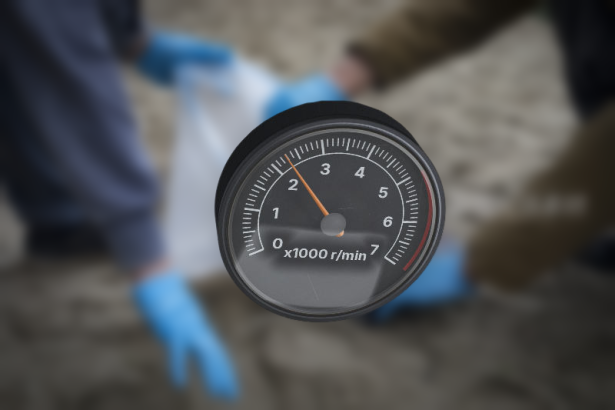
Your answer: 2300 rpm
